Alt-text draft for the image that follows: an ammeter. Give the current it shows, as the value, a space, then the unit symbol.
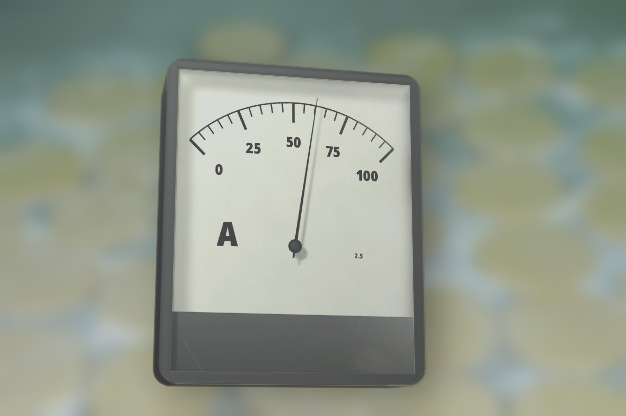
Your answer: 60 A
